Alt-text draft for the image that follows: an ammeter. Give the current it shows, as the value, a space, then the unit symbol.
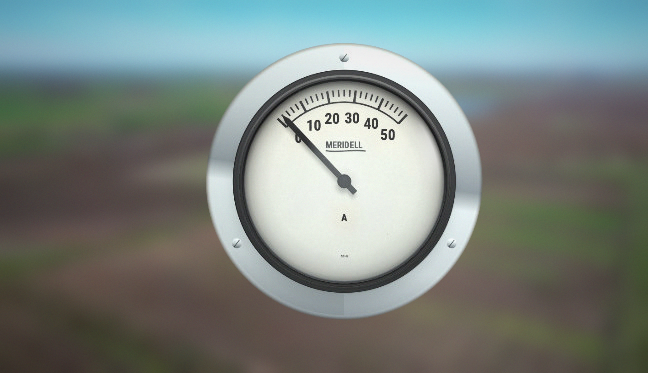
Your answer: 2 A
